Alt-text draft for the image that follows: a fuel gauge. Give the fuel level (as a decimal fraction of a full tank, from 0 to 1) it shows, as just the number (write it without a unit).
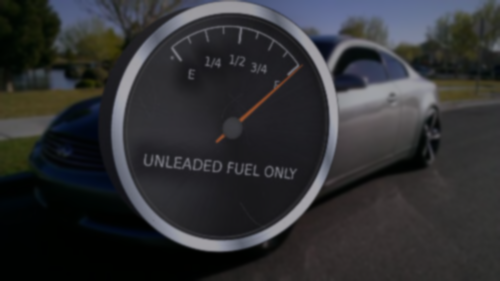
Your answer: 1
